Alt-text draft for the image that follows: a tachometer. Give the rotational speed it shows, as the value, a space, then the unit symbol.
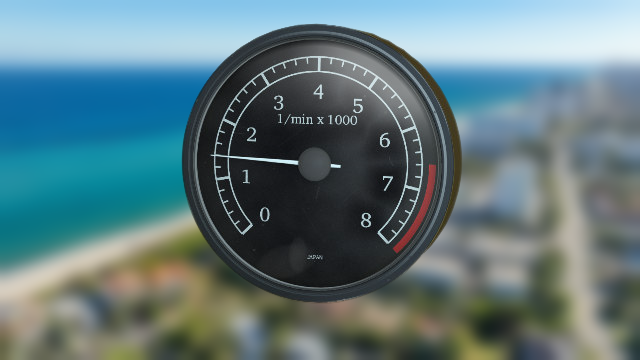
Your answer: 1400 rpm
